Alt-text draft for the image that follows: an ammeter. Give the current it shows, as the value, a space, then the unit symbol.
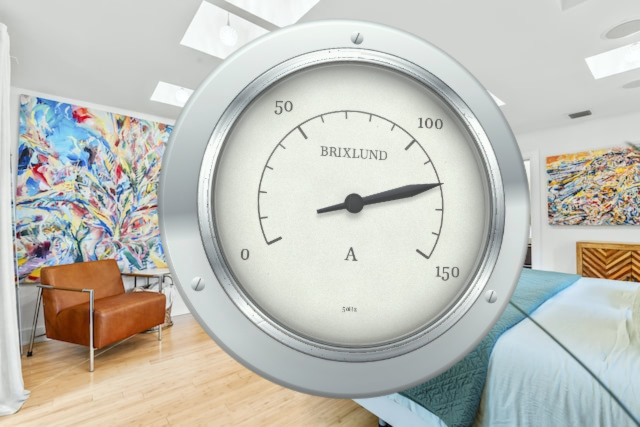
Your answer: 120 A
